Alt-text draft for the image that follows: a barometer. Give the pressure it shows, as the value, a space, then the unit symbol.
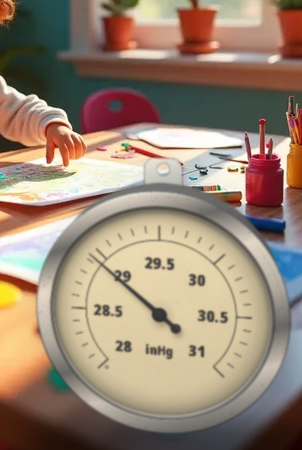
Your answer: 28.95 inHg
